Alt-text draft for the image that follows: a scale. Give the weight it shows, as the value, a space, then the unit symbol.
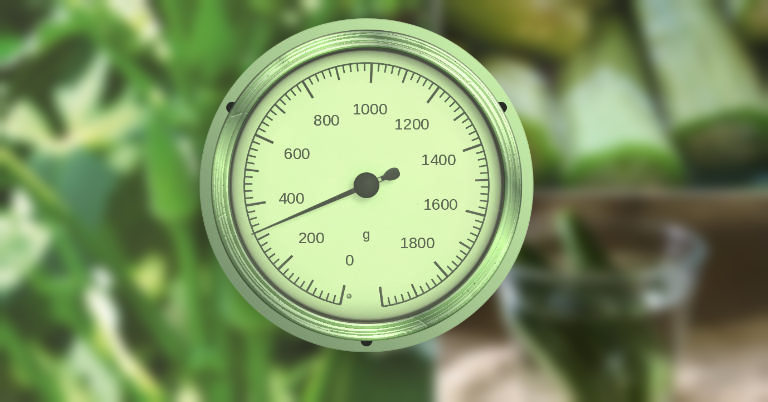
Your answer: 320 g
